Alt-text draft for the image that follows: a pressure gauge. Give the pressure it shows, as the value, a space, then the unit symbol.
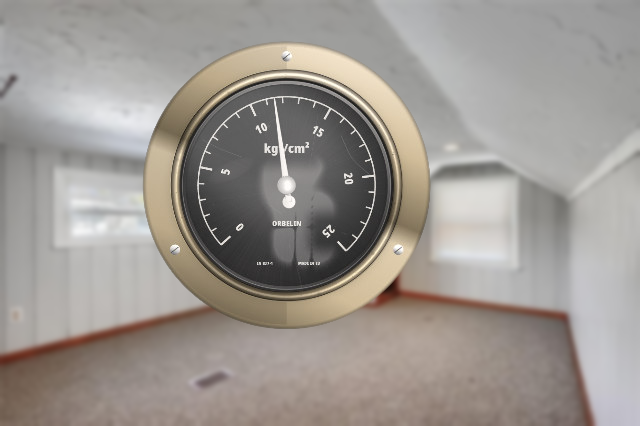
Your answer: 11.5 kg/cm²
